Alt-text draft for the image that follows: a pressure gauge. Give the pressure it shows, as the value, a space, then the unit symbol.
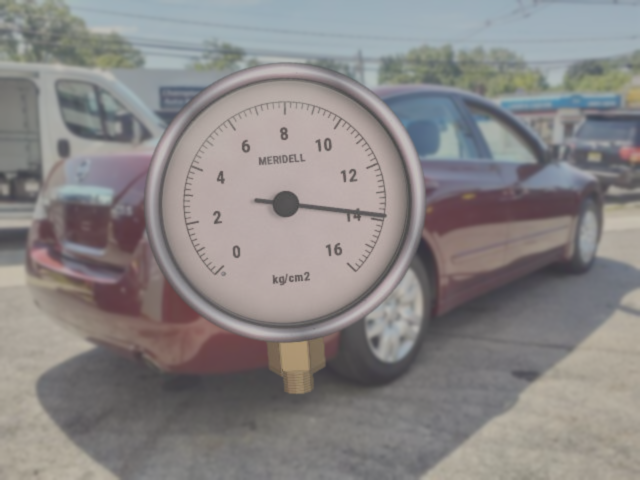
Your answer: 13.8 kg/cm²
